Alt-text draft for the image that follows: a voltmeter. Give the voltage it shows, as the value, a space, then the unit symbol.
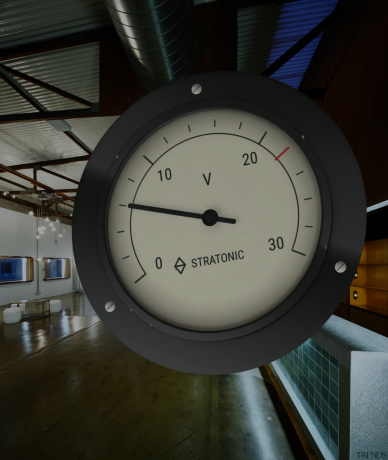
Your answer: 6 V
